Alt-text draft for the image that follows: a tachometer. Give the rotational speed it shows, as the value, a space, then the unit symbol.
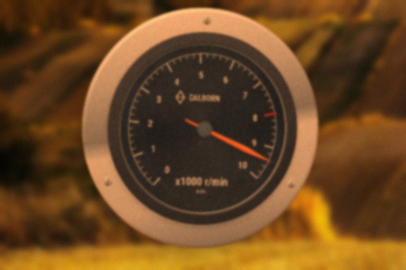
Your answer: 9400 rpm
